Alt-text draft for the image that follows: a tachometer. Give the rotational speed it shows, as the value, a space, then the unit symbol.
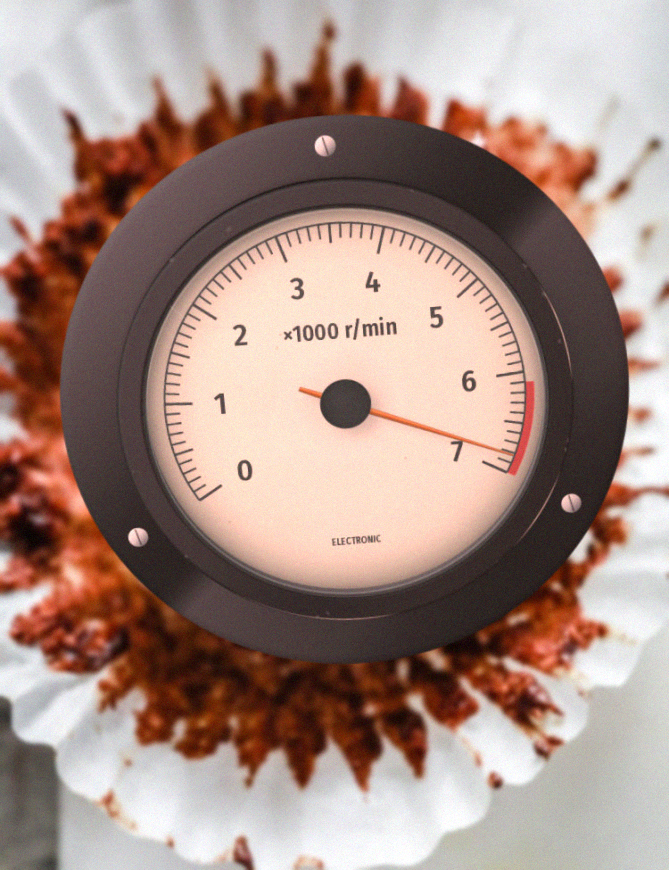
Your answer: 6800 rpm
